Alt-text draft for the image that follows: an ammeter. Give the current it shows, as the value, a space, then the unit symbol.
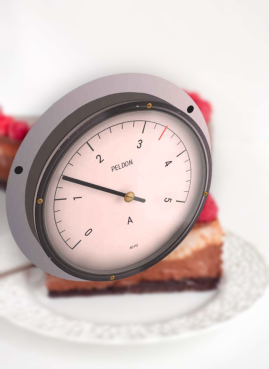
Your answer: 1.4 A
